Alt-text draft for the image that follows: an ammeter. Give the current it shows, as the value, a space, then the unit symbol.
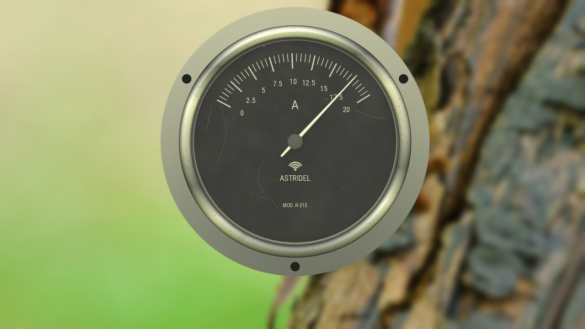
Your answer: 17.5 A
